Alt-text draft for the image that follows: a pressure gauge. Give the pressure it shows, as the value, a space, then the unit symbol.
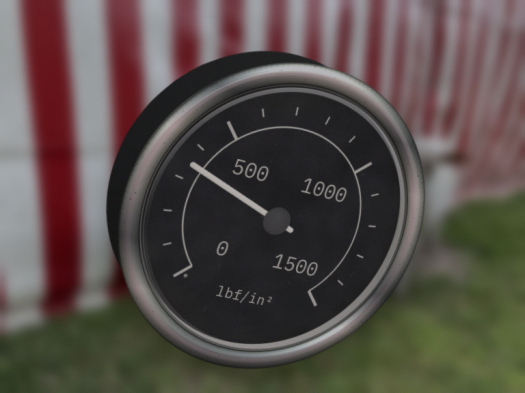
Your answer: 350 psi
